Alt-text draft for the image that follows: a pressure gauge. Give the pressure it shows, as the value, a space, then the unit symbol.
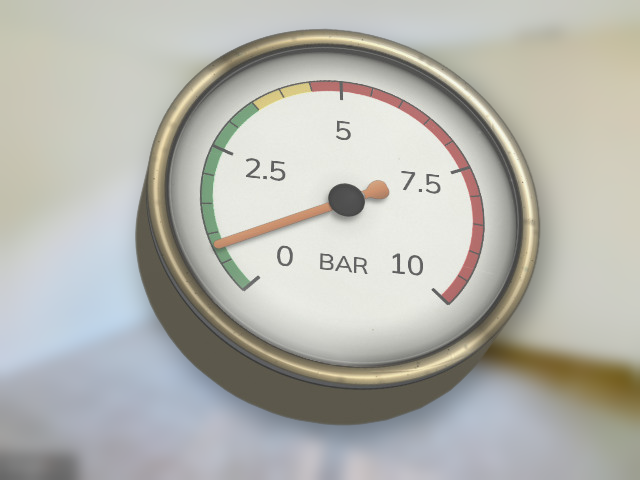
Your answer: 0.75 bar
